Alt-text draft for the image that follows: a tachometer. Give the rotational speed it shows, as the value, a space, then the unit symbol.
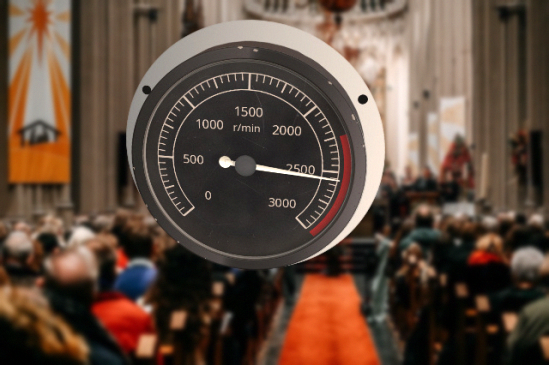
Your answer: 2550 rpm
